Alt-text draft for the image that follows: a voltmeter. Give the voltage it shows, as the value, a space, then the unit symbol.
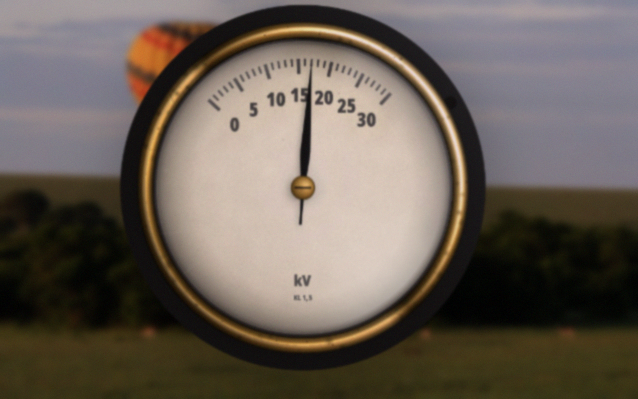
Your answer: 17 kV
